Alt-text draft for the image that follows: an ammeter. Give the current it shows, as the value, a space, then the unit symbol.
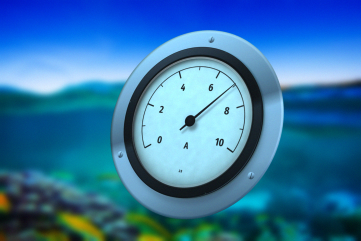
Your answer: 7 A
